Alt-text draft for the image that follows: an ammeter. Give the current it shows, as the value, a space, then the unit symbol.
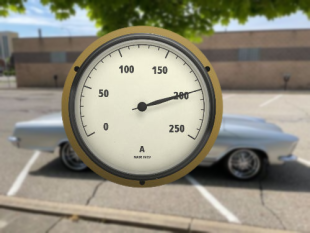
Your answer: 200 A
